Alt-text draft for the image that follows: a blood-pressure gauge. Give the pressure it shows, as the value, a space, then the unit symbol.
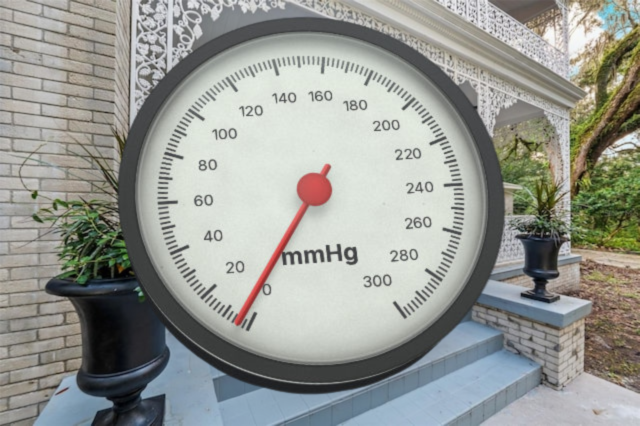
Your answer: 4 mmHg
